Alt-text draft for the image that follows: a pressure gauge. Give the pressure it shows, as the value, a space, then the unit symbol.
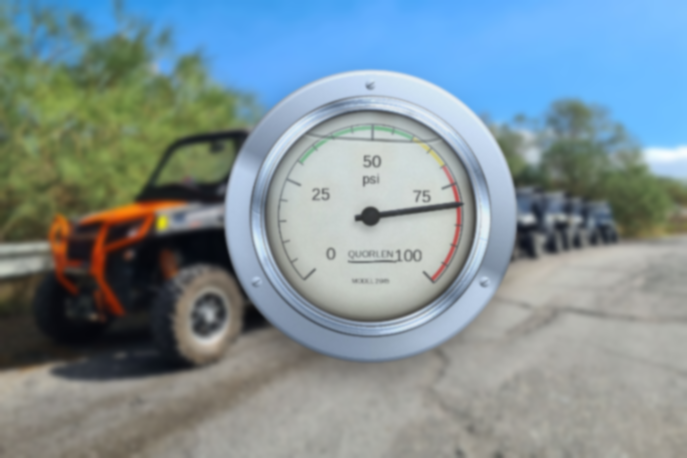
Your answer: 80 psi
